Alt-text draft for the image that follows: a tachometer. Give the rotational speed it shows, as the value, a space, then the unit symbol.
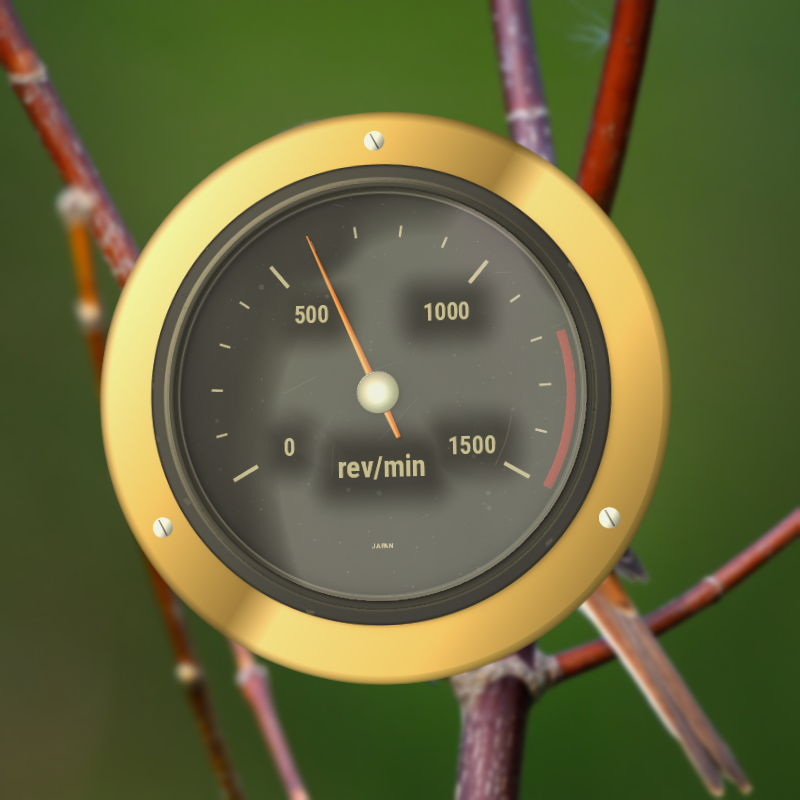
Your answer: 600 rpm
